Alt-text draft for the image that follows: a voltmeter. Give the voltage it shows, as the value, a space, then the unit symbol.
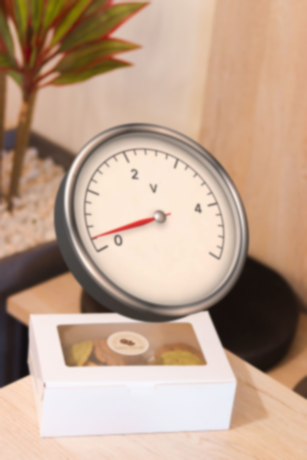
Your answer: 0.2 V
